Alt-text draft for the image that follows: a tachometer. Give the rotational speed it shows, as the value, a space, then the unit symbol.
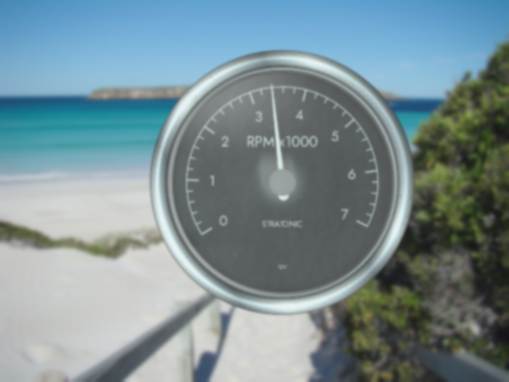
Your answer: 3400 rpm
